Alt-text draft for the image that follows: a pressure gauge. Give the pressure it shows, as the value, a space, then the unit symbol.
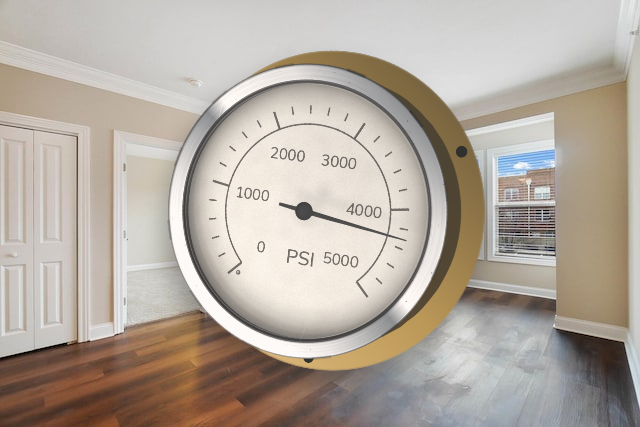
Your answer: 4300 psi
